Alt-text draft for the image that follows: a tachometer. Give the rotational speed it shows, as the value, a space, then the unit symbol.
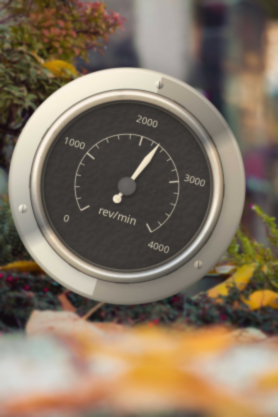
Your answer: 2300 rpm
